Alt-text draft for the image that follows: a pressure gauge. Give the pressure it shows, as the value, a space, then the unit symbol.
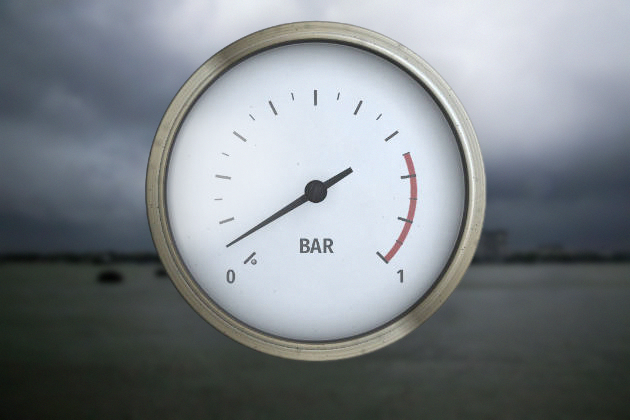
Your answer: 0.05 bar
